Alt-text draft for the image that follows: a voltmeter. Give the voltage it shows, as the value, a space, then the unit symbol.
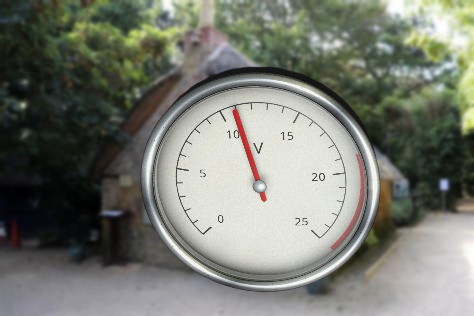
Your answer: 11 V
